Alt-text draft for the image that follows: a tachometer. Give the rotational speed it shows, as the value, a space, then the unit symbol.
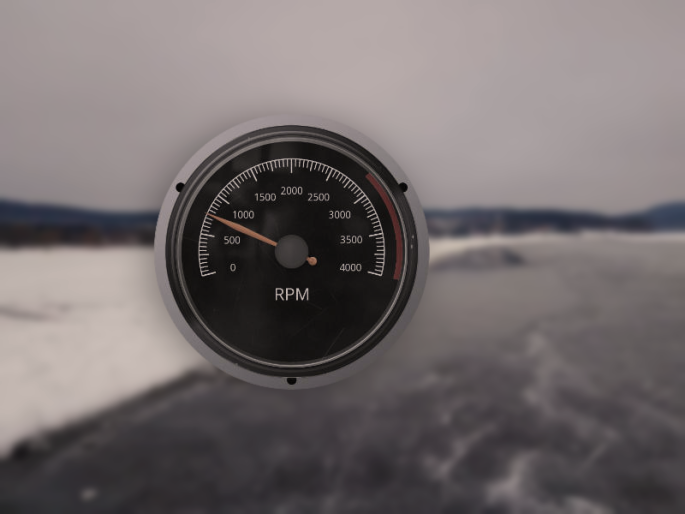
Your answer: 750 rpm
